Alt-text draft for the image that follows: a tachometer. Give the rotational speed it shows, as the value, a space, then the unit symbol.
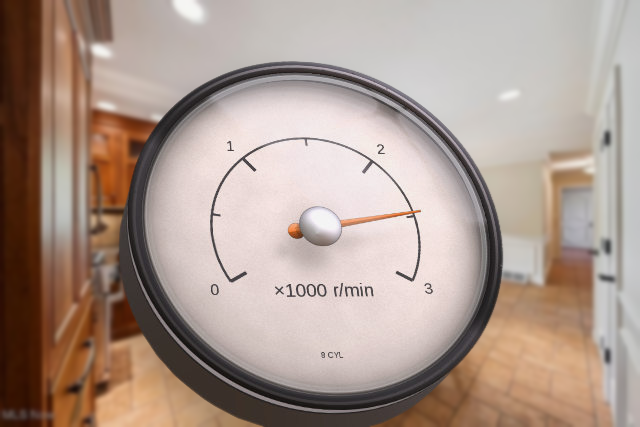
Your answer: 2500 rpm
